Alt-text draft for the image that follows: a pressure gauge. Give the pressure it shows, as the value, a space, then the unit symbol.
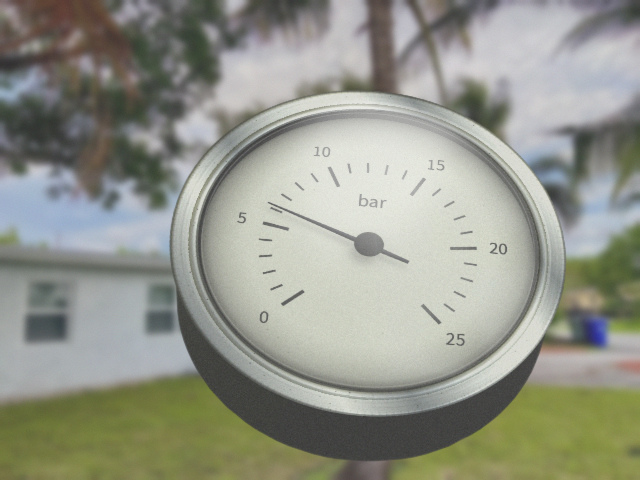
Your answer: 6 bar
